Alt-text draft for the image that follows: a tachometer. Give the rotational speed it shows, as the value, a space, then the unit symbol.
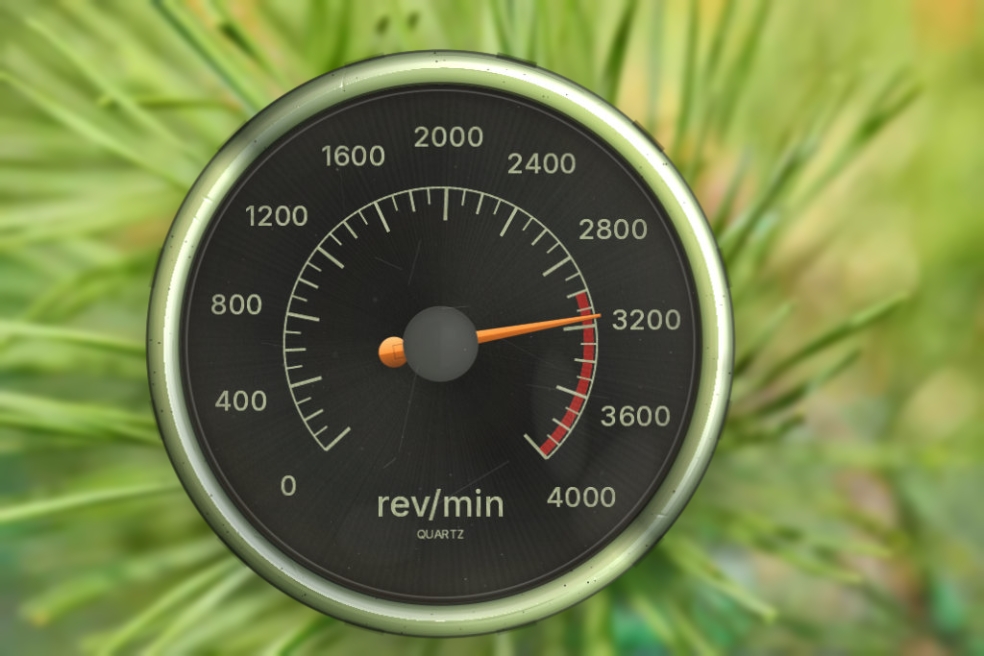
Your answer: 3150 rpm
